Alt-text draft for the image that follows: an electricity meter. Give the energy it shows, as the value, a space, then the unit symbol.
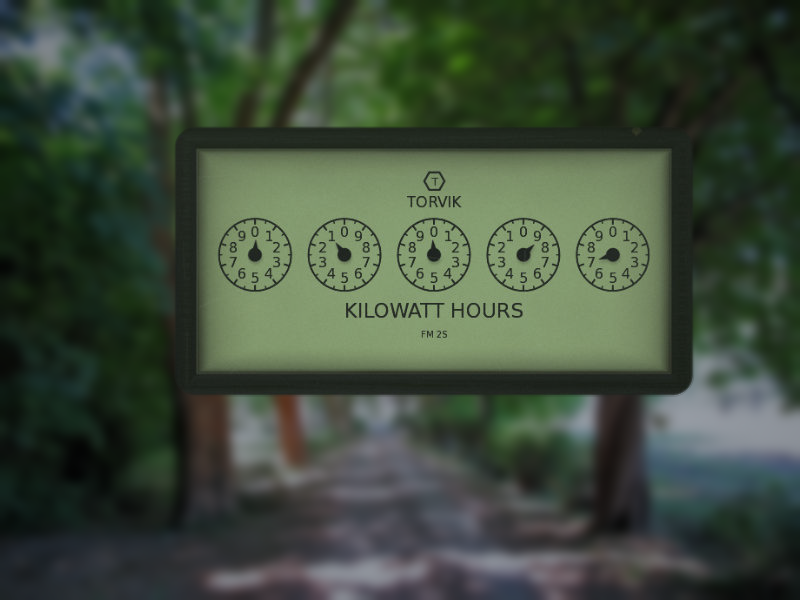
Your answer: 987 kWh
